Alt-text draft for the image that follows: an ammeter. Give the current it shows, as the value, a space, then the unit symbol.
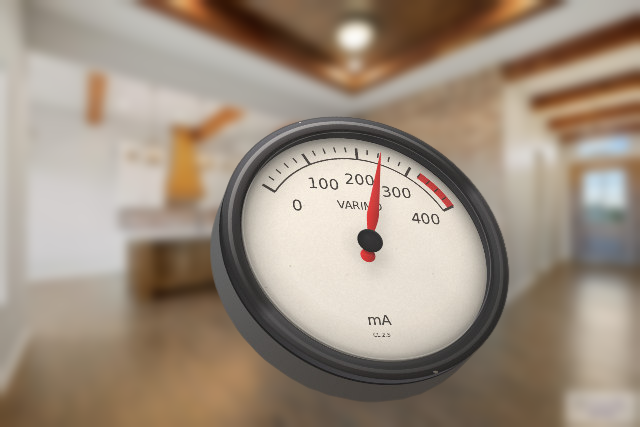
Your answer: 240 mA
